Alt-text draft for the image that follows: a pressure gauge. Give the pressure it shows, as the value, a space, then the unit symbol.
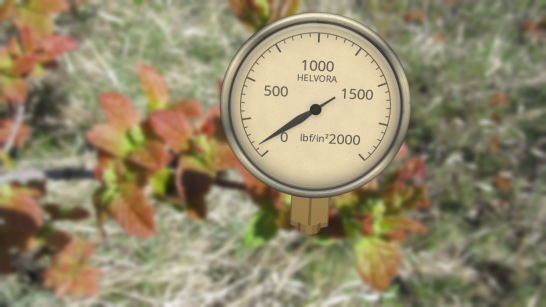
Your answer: 75 psi
